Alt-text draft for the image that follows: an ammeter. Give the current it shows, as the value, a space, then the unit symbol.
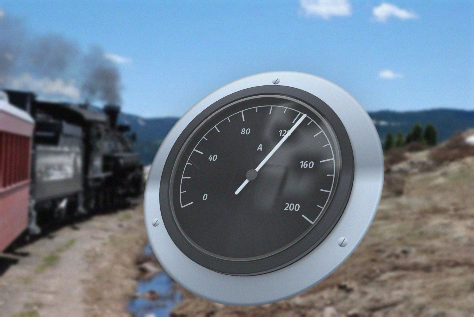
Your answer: 125 A
